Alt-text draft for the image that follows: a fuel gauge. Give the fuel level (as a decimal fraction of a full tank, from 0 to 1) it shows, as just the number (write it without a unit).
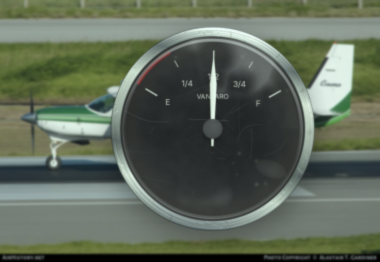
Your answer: 0.5
